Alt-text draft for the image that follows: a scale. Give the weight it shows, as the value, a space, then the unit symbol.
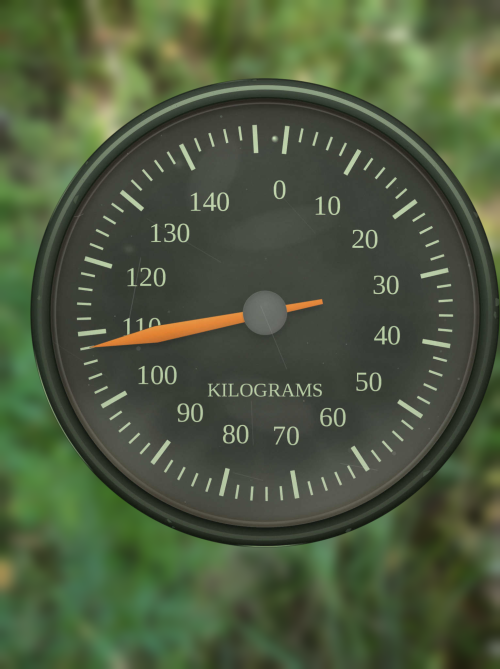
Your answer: 108 kg
